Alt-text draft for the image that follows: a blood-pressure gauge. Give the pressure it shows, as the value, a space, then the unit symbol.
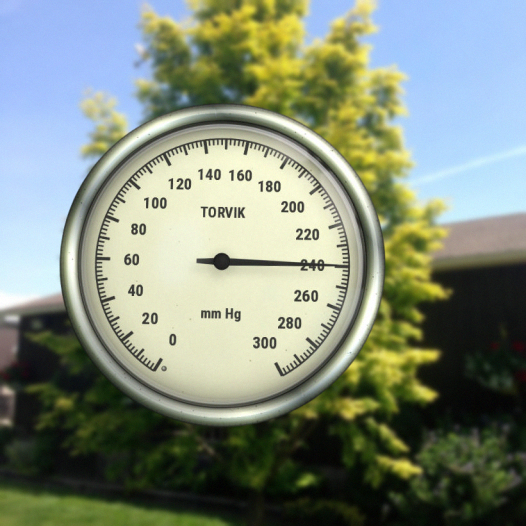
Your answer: 240 mmHg
